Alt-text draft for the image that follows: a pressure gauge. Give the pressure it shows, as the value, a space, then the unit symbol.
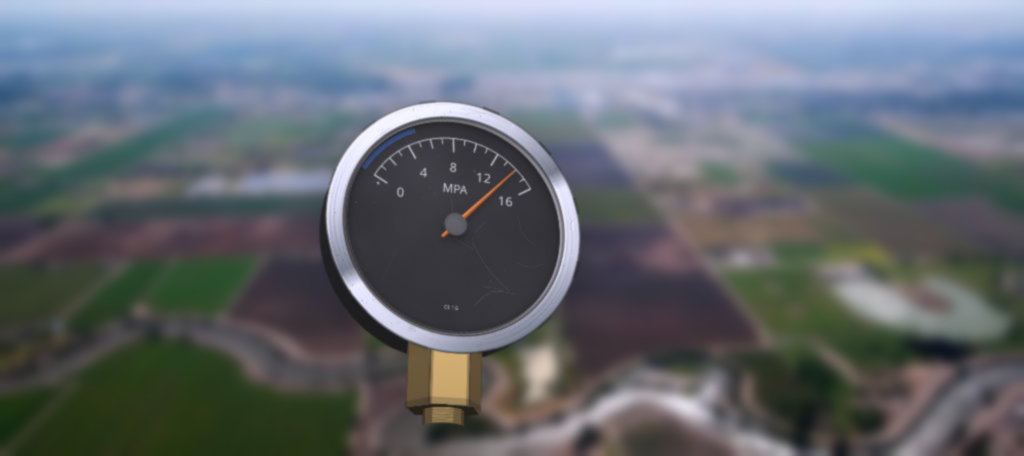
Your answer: 14 MPa
